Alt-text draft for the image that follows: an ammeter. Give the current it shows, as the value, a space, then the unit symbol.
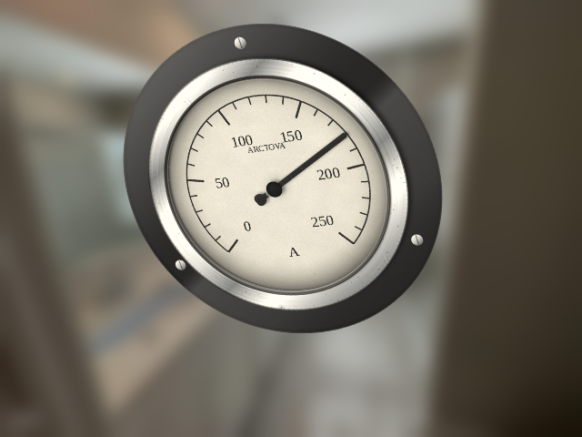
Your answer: 180 A
